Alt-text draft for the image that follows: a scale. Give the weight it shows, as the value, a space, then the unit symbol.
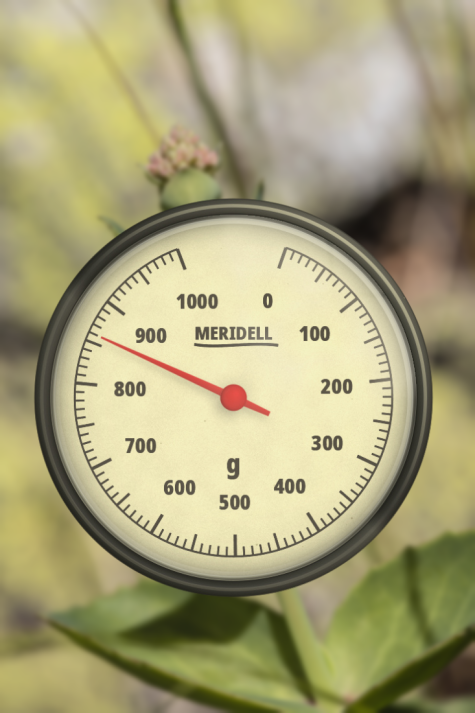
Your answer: 860 g
